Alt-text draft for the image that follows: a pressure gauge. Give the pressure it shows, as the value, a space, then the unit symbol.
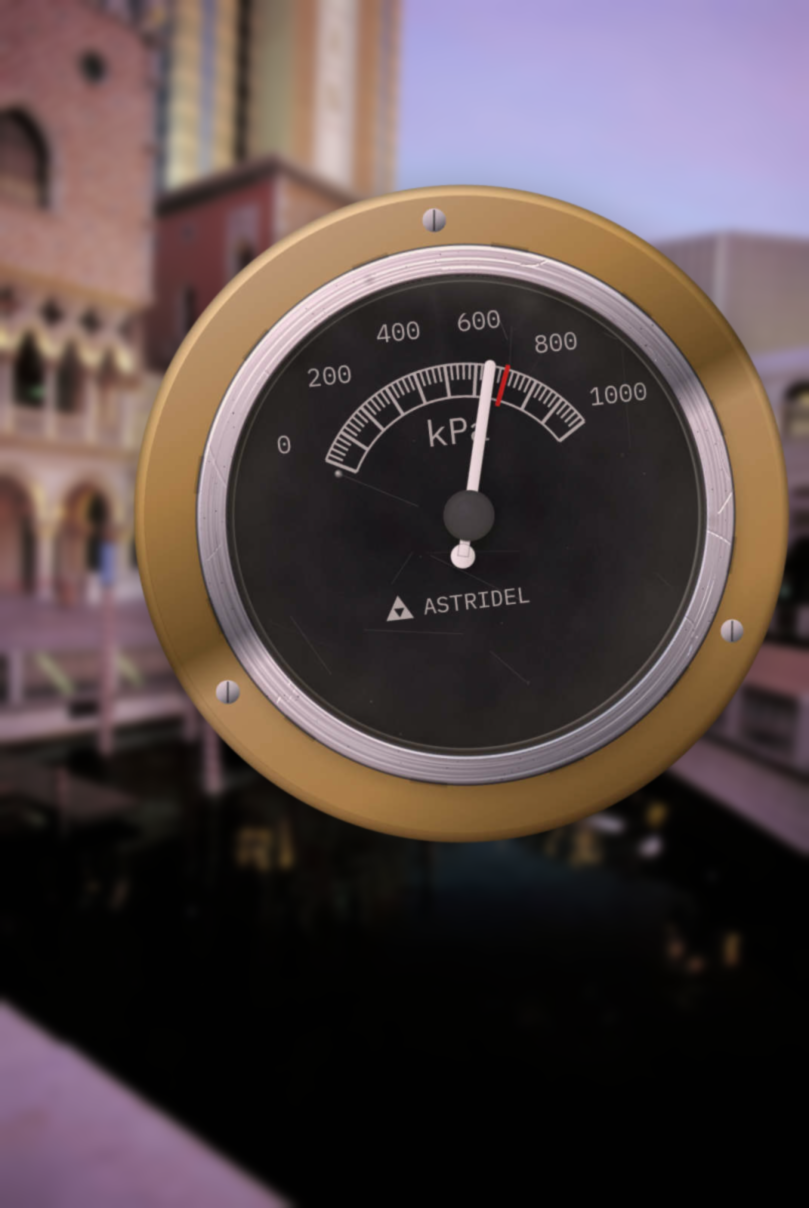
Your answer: 640 kPa
